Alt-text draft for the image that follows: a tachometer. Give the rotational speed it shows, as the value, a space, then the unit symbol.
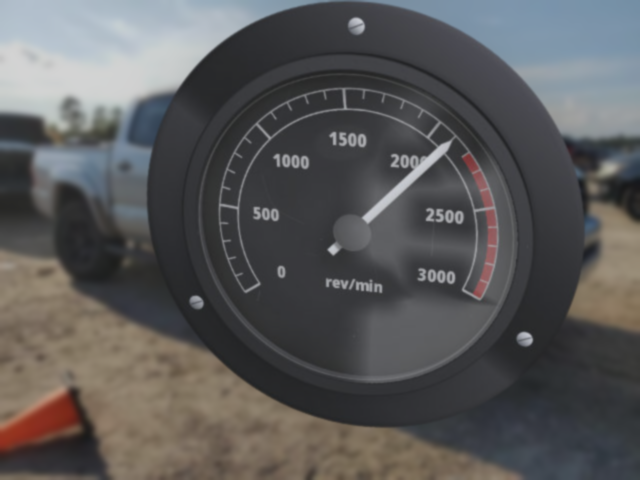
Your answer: 2100 rpm
